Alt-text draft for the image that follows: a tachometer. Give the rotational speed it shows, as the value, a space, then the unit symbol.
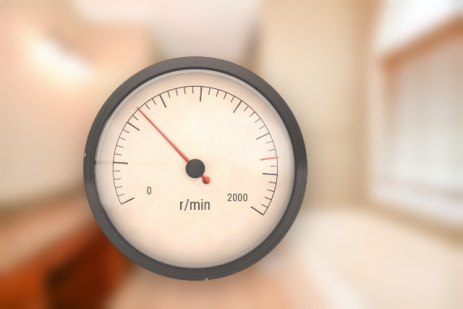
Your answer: 600 rpm
